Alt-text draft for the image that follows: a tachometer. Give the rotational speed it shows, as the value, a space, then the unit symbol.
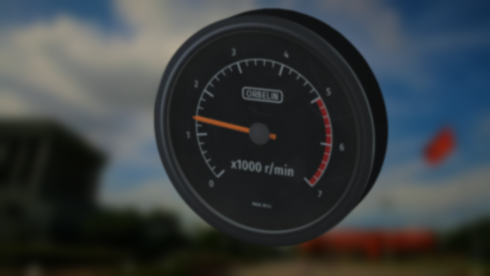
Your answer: 1400 rpm
